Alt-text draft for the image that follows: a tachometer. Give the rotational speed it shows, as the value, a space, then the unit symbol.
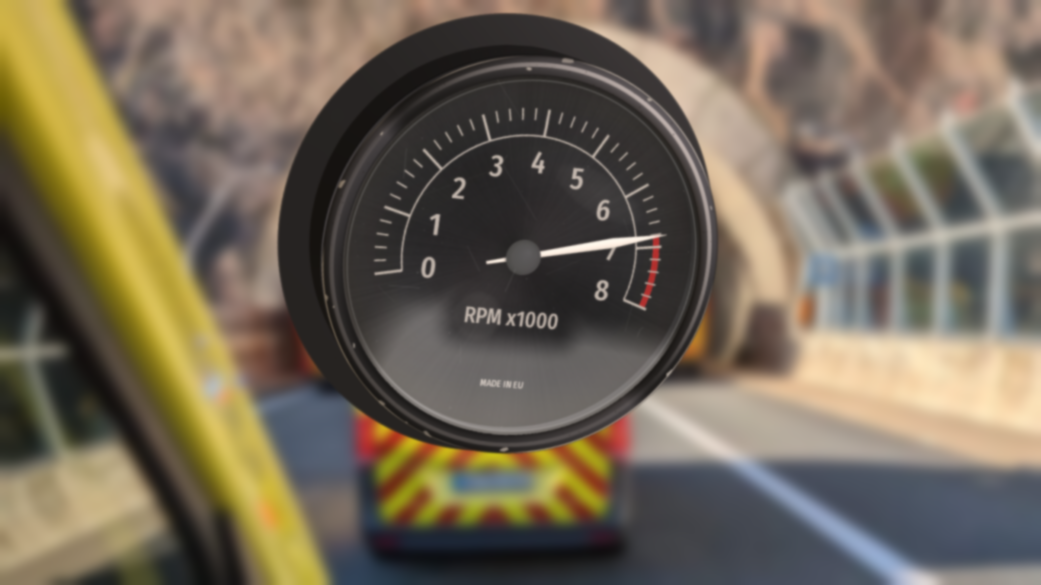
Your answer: 6800 rpm
